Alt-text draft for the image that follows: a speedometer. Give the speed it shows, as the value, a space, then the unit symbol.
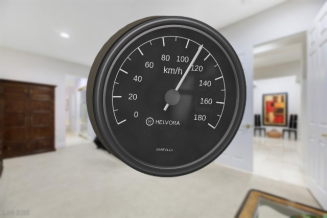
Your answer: 110 km/h
